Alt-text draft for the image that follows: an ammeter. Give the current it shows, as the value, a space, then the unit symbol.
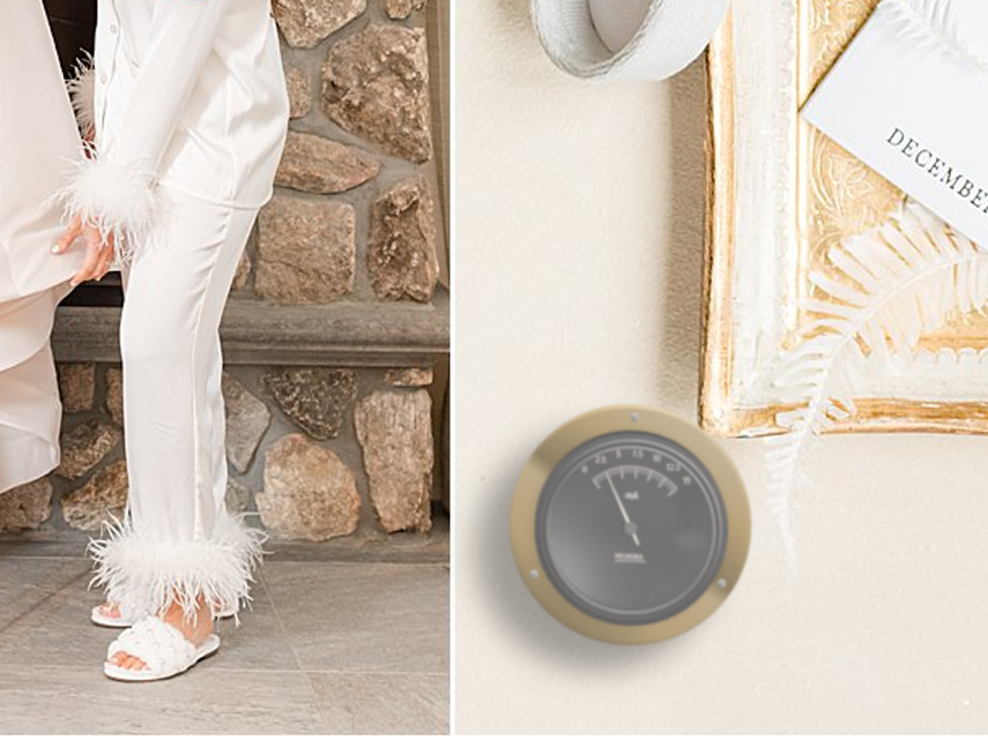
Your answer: 2.5 mA
